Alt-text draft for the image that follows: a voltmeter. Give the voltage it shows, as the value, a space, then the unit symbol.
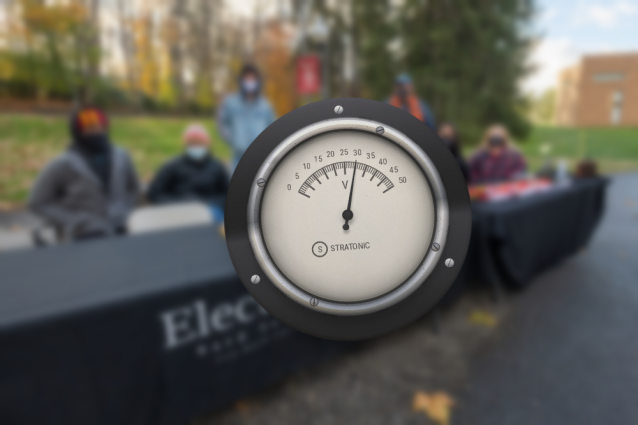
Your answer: 30 V
